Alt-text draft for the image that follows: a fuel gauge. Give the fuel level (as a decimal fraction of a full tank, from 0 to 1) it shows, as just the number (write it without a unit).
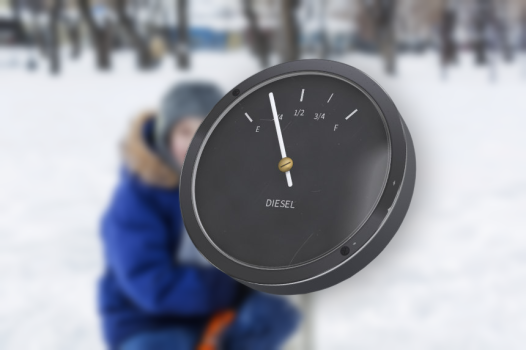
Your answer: 0.25
